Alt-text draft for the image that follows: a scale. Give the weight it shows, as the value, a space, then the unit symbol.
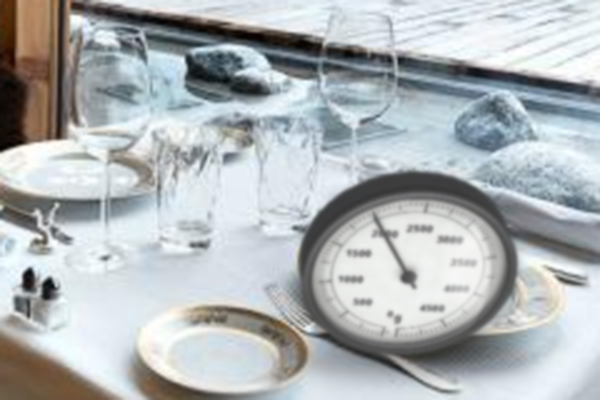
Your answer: 2000 g
